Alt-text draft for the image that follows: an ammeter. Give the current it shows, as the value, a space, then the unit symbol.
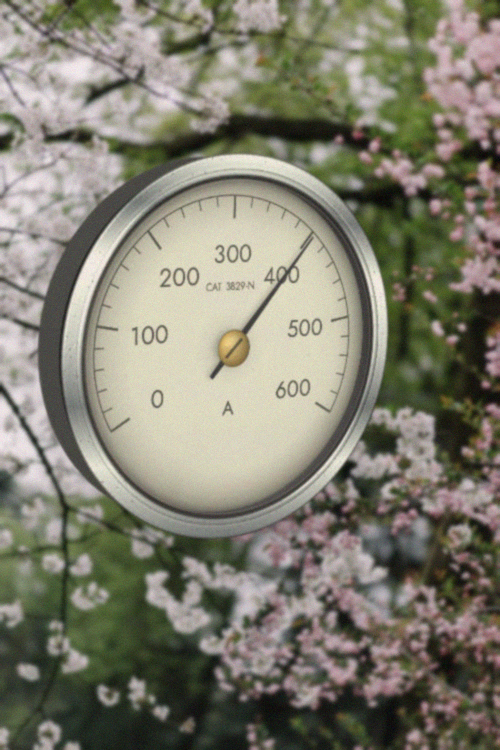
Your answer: 400 A
